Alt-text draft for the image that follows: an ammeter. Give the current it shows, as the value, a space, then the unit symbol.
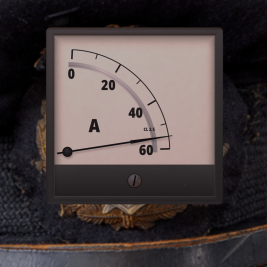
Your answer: 55 A
